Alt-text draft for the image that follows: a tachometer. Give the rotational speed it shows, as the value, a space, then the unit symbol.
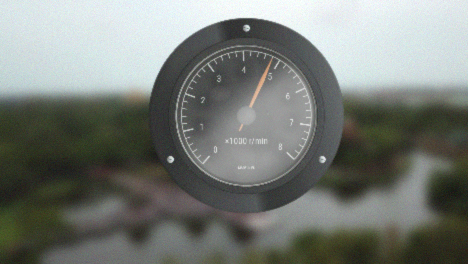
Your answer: 4800 rpm
